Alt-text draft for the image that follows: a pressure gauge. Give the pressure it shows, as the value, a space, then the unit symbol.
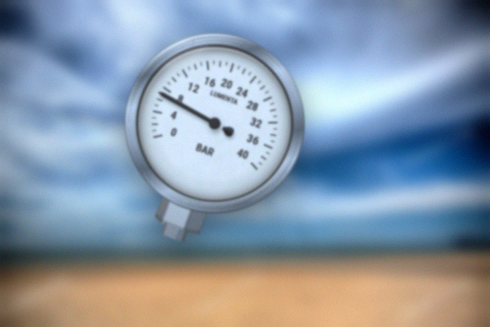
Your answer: 7 bar
